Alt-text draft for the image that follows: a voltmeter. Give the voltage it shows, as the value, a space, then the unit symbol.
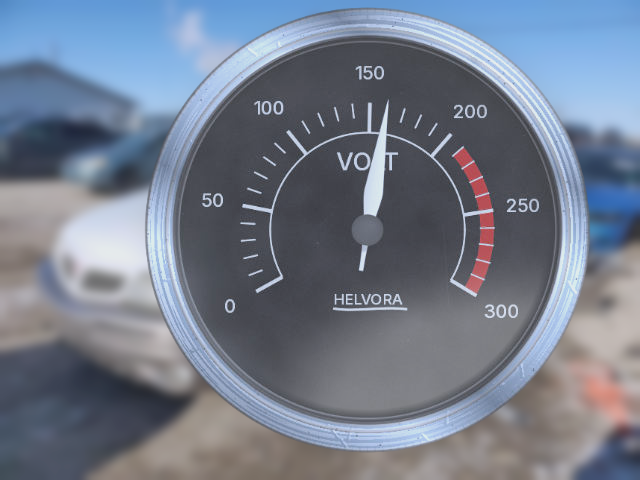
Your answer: 160 V
